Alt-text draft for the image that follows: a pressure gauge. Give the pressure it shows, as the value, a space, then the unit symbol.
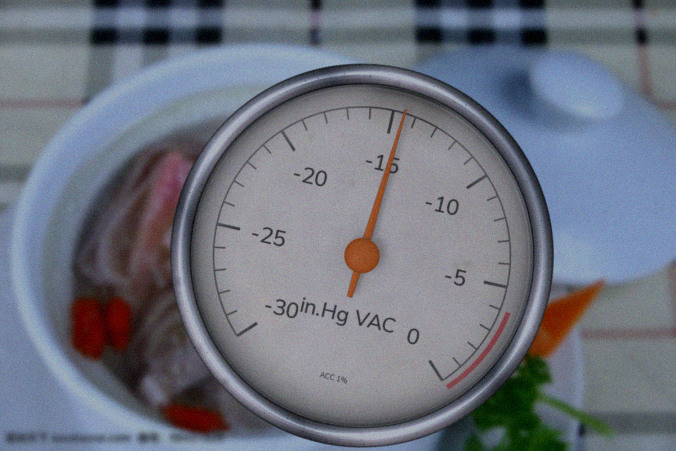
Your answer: -14.5 inHg
